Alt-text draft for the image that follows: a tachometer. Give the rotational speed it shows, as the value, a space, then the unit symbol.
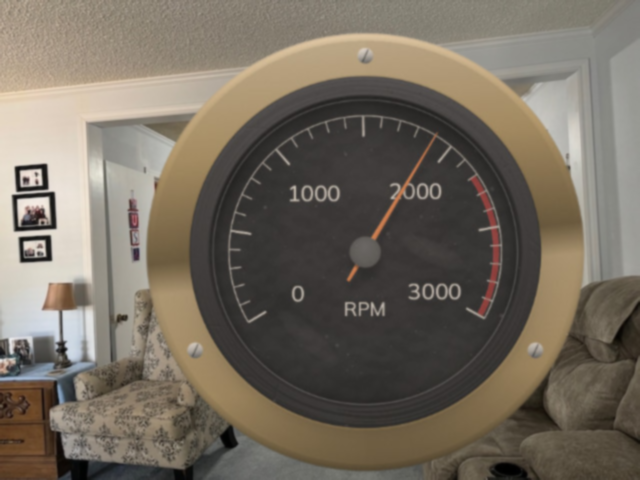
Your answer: 1900 rpm
